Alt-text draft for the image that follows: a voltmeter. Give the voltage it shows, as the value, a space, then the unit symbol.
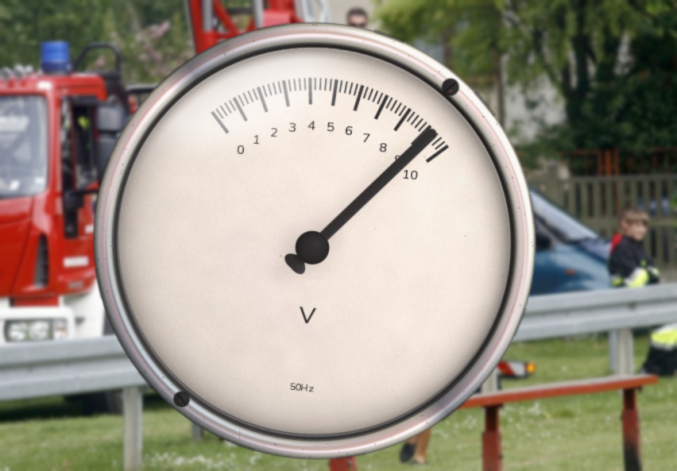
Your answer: 9.2 V
